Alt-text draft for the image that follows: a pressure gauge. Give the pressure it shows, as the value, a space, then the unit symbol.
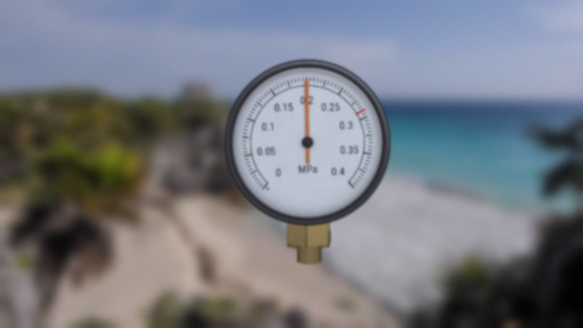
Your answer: 0.2 MPa
